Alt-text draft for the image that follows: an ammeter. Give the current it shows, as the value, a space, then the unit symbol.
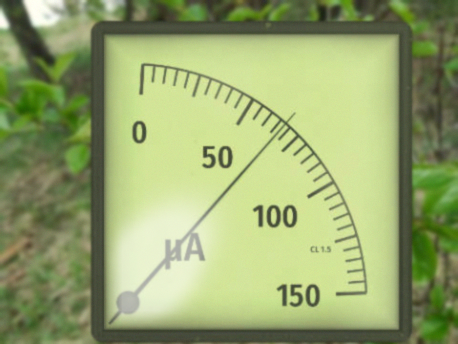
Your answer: 67.5 µA
